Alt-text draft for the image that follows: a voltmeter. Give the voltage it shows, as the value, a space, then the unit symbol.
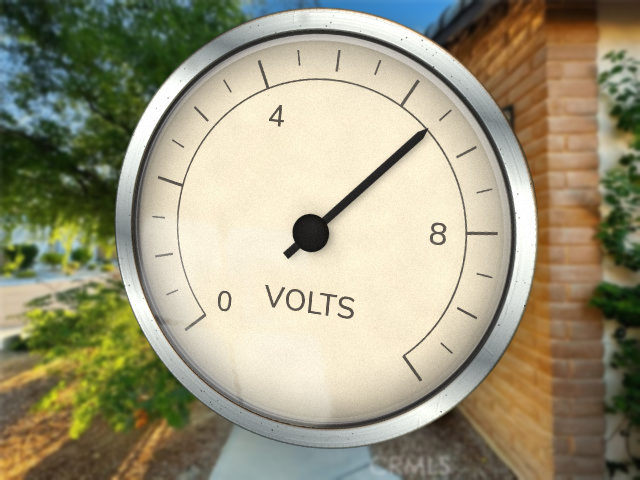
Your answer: 6.5 V
